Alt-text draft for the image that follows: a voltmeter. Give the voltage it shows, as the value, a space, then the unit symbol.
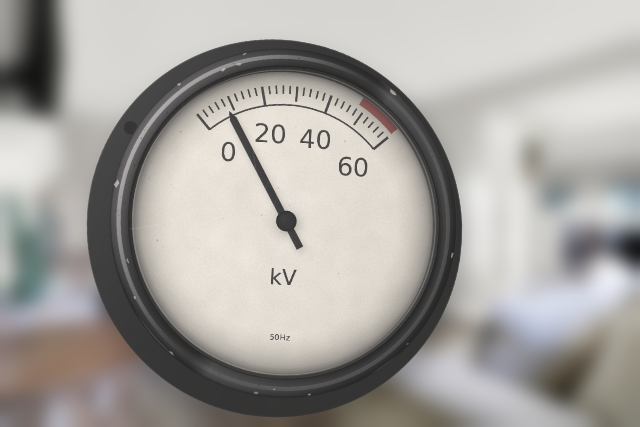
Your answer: 8 kV
